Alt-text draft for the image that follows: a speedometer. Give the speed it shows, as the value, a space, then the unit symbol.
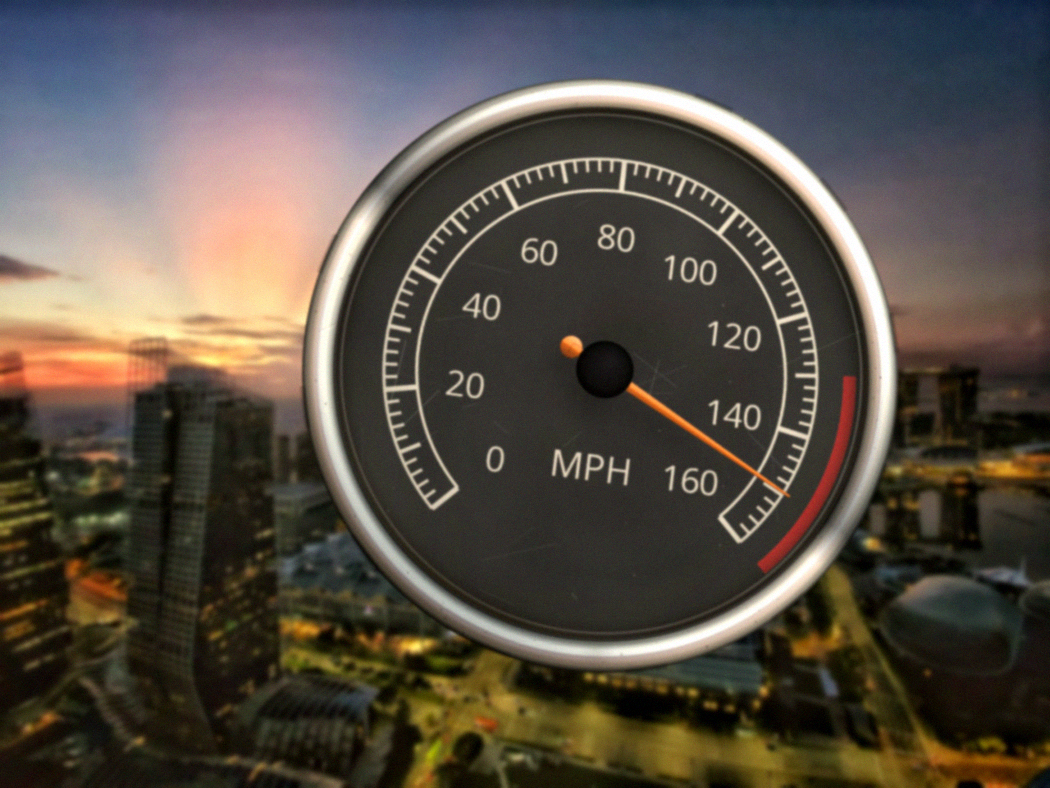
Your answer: 150 mph
